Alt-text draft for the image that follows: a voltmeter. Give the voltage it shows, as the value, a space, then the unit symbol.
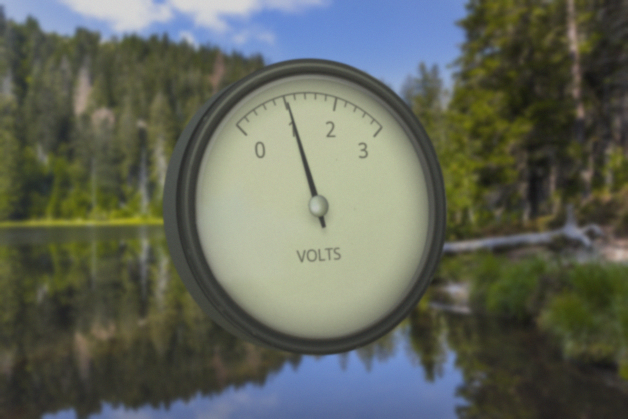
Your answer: 1 V
